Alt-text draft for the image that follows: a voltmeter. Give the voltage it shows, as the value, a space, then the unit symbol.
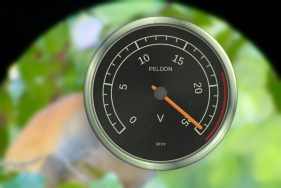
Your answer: 24.5 V
